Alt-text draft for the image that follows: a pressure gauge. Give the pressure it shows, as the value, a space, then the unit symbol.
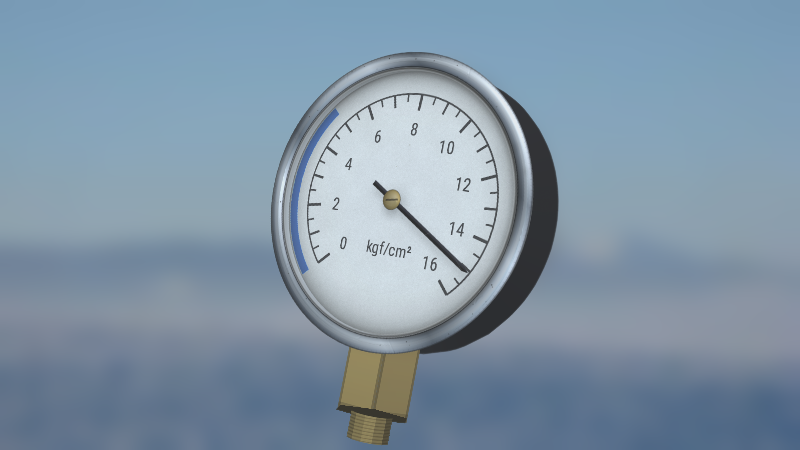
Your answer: 15 kg/cm²
